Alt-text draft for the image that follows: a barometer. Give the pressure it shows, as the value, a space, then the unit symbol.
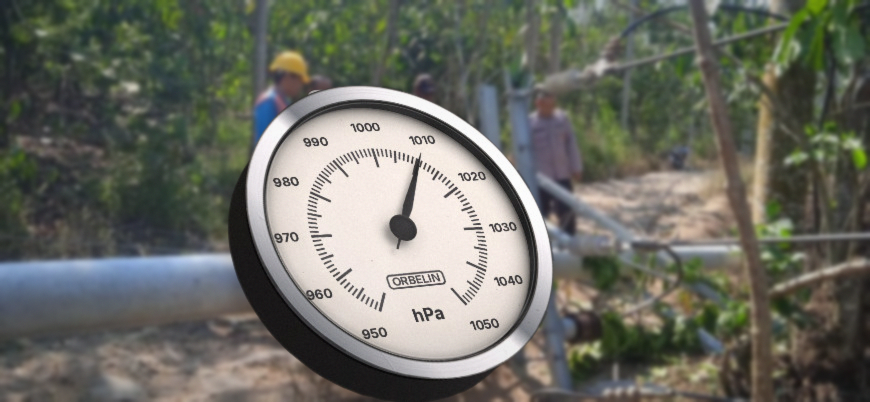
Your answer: 1010 hPa
